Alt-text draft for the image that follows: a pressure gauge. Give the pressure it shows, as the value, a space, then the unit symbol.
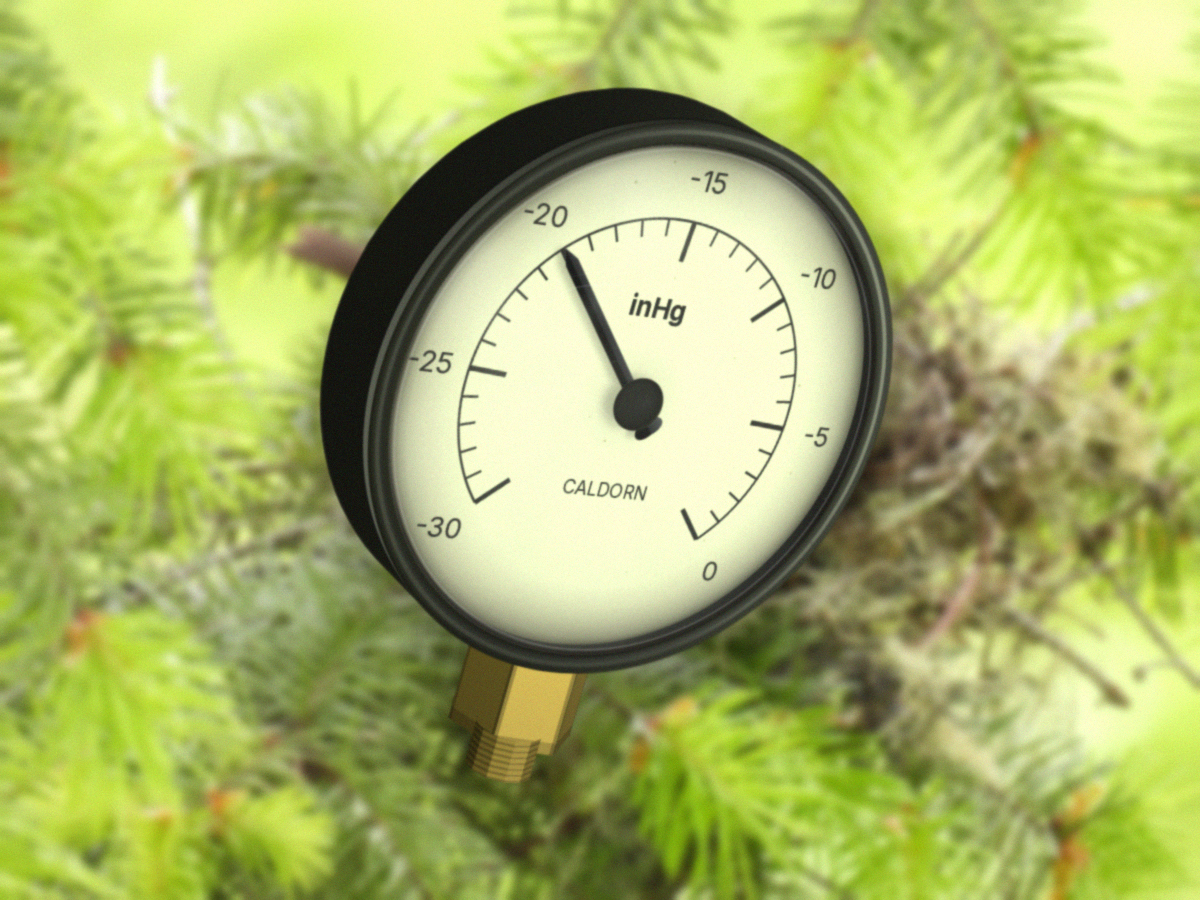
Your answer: -20 inHg
